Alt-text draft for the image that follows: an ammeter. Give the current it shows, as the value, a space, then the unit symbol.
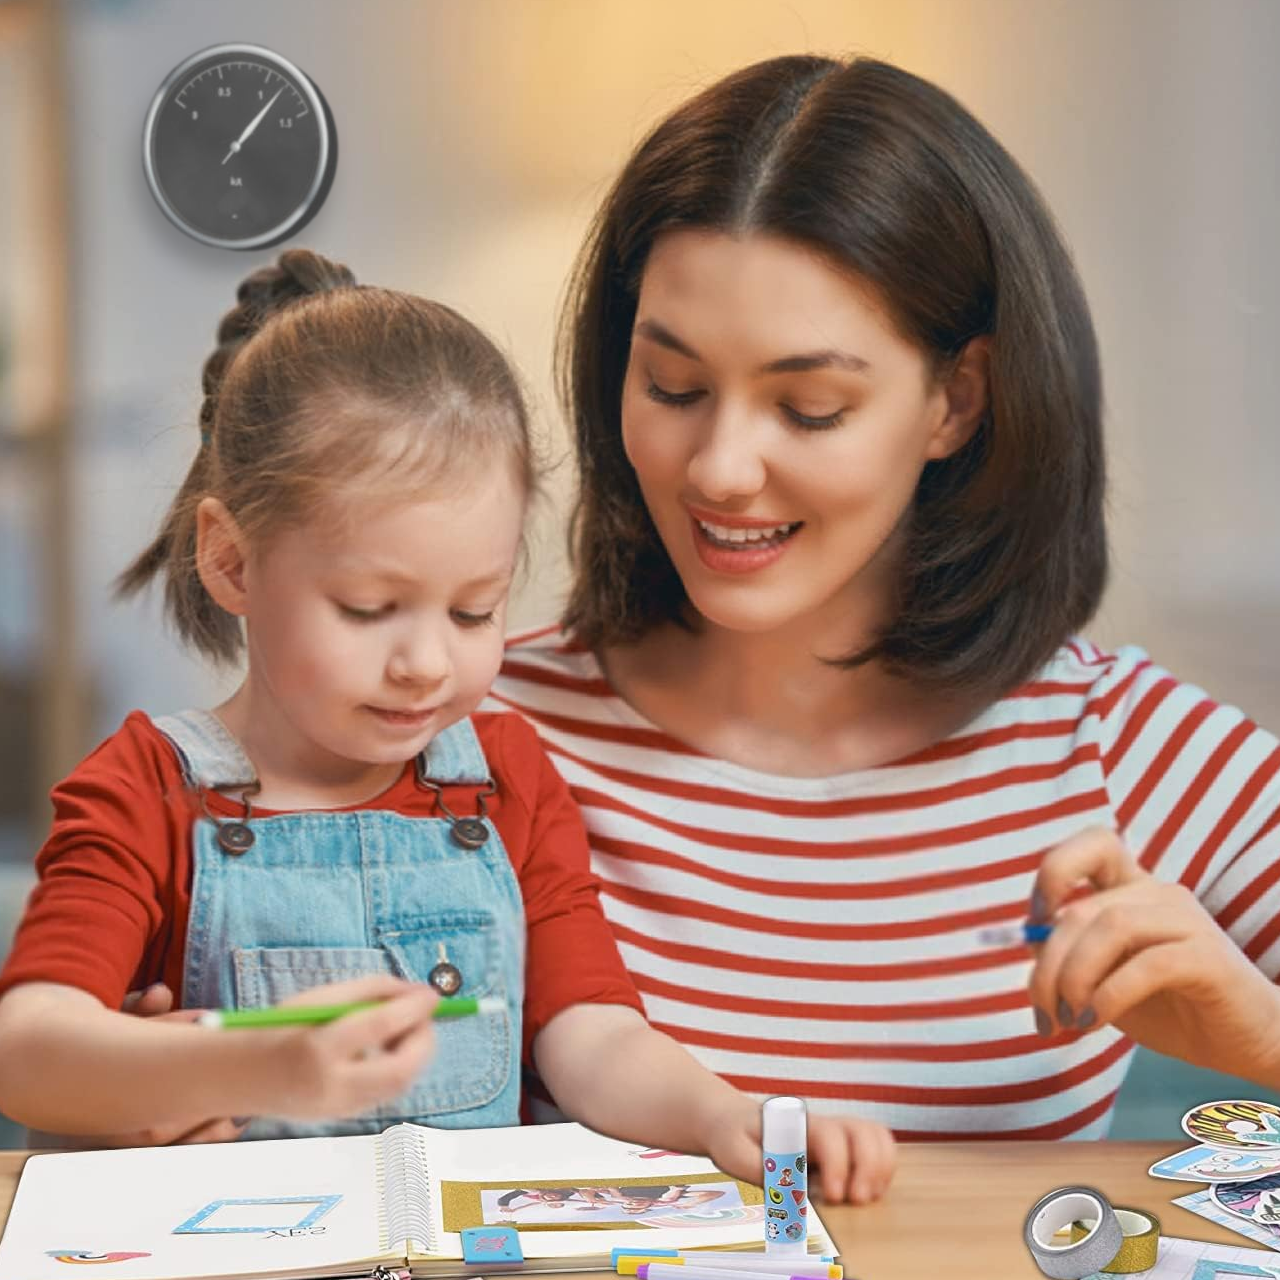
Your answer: 1.2 kA
